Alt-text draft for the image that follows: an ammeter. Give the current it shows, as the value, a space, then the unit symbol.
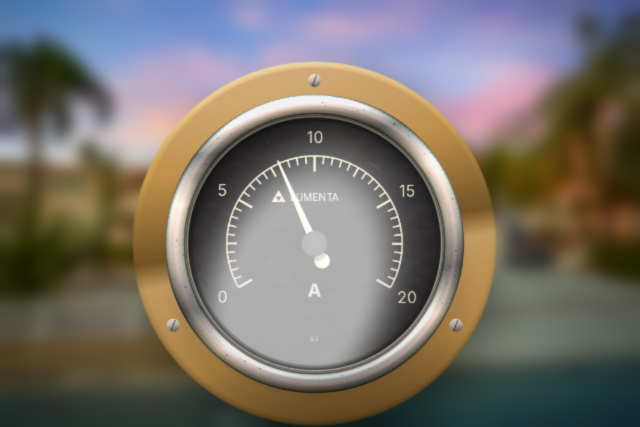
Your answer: 8 A
